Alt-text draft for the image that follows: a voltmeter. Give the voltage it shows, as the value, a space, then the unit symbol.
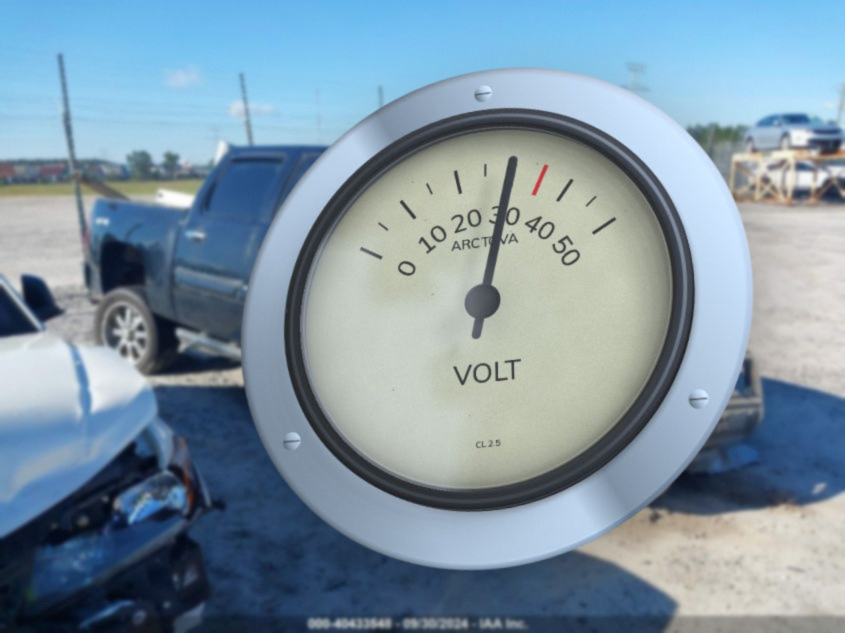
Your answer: 30 V
